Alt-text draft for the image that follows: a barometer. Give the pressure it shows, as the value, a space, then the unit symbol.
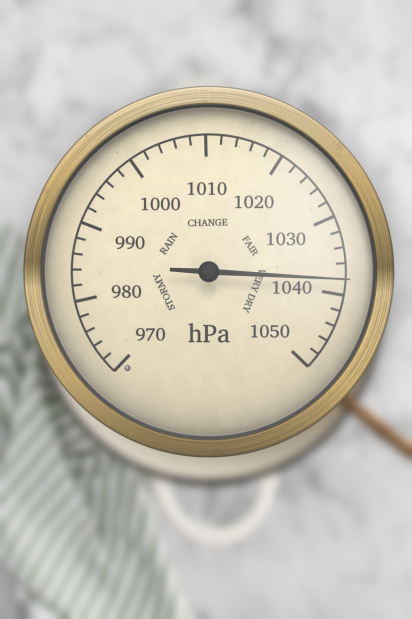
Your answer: 1038 hPa
